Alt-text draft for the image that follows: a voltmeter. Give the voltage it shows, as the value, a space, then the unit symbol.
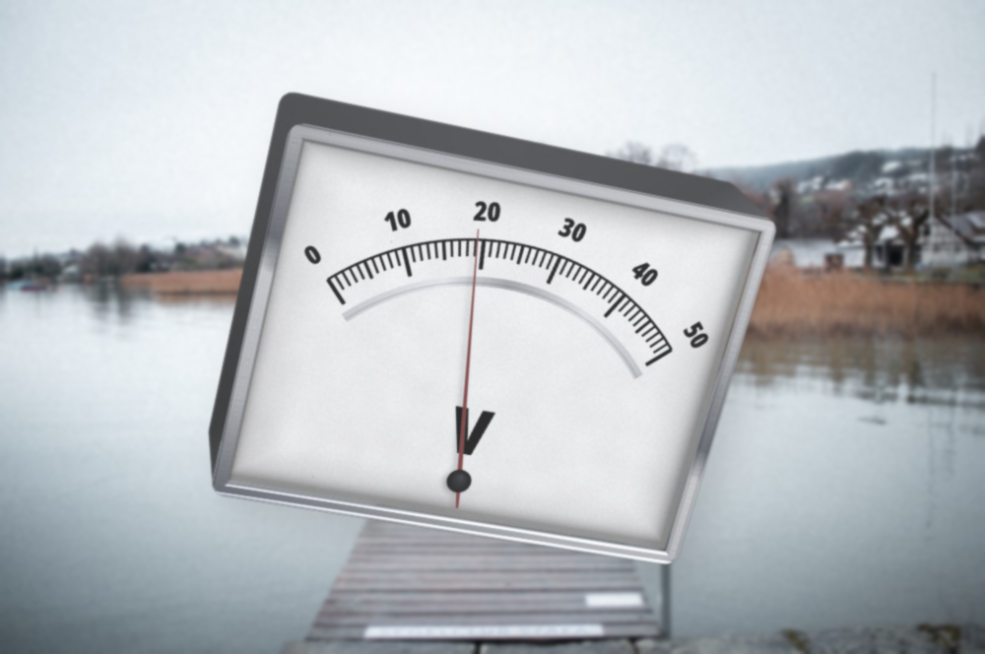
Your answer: 19 V
